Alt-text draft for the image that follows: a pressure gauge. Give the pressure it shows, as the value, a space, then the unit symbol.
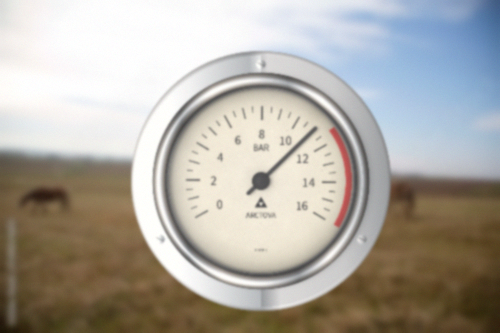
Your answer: 11 bar
